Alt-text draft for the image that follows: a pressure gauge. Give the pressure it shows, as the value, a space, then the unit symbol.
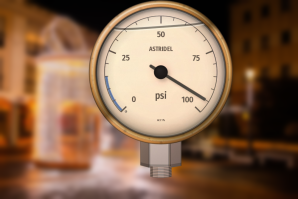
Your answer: 95 psi
